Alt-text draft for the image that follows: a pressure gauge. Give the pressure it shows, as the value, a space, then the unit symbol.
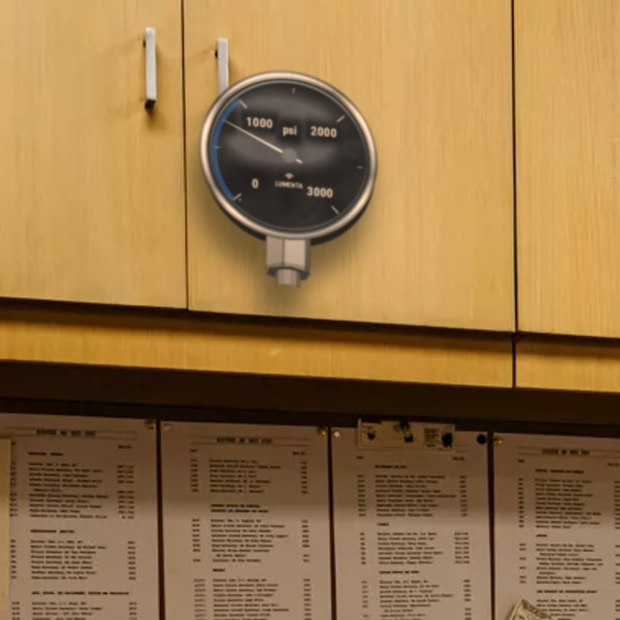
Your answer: 750 psi
